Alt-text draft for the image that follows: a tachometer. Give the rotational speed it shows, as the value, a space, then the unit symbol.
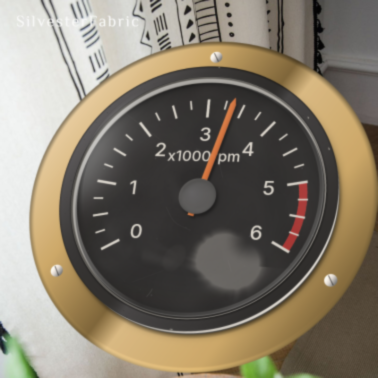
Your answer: 3375 rpm
